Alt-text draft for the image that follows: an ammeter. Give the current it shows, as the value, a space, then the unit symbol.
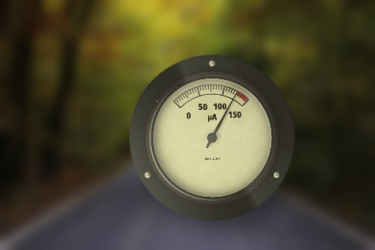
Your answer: 125 µA
